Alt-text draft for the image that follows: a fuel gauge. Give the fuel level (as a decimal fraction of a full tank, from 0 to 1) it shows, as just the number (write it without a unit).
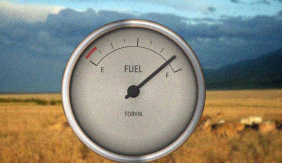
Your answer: 0.875
